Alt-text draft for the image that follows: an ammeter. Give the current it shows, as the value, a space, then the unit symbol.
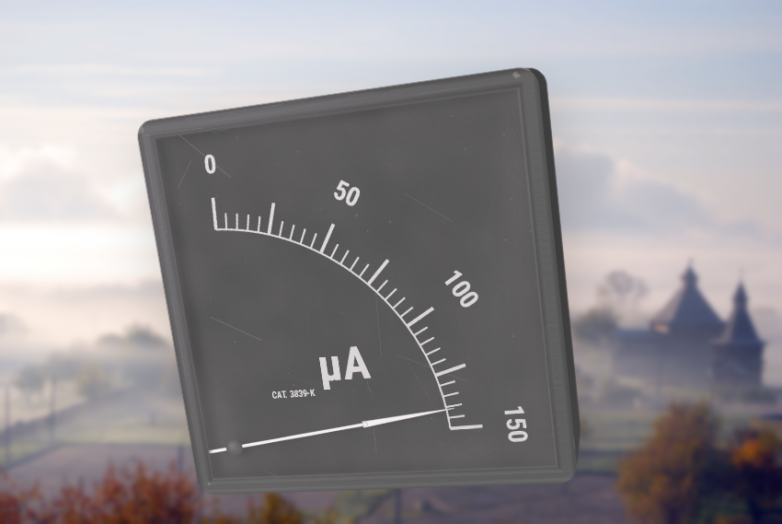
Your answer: 140 µA
